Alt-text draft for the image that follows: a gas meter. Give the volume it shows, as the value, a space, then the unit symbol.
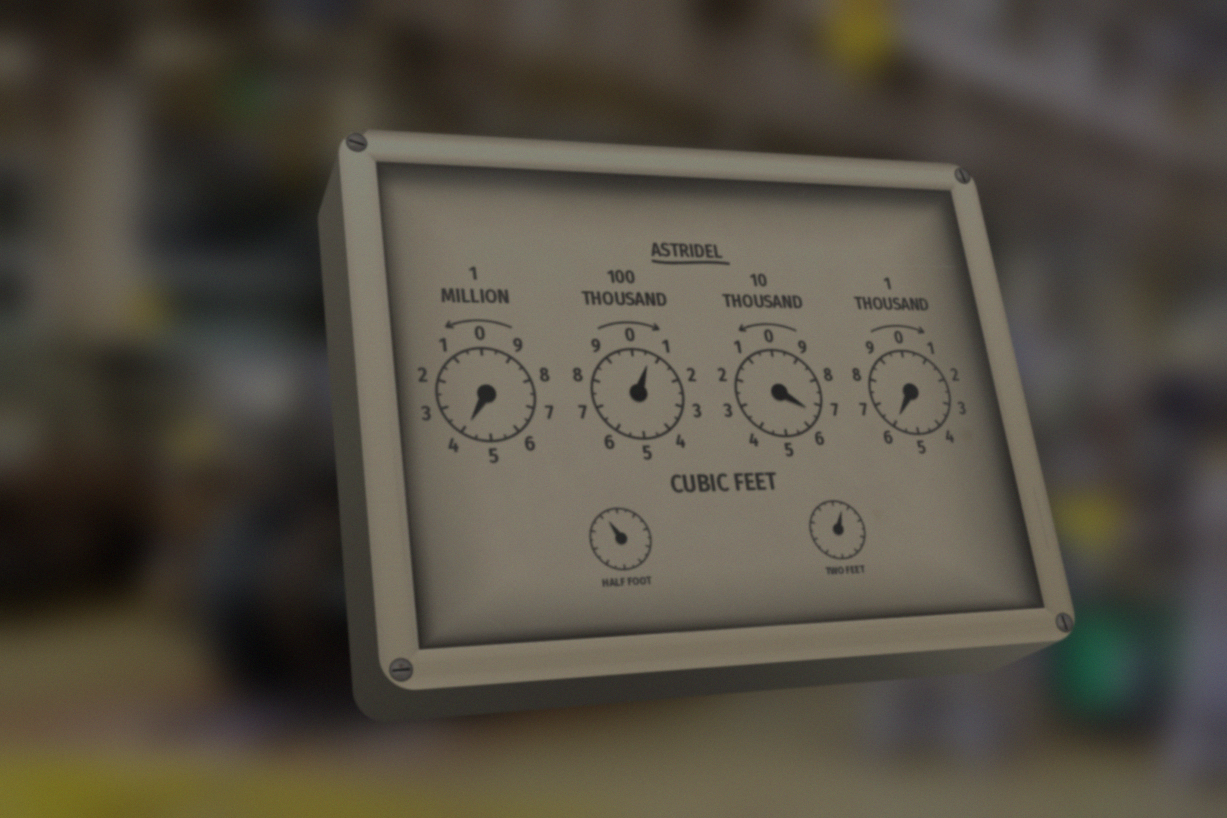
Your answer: 406600 ft³
